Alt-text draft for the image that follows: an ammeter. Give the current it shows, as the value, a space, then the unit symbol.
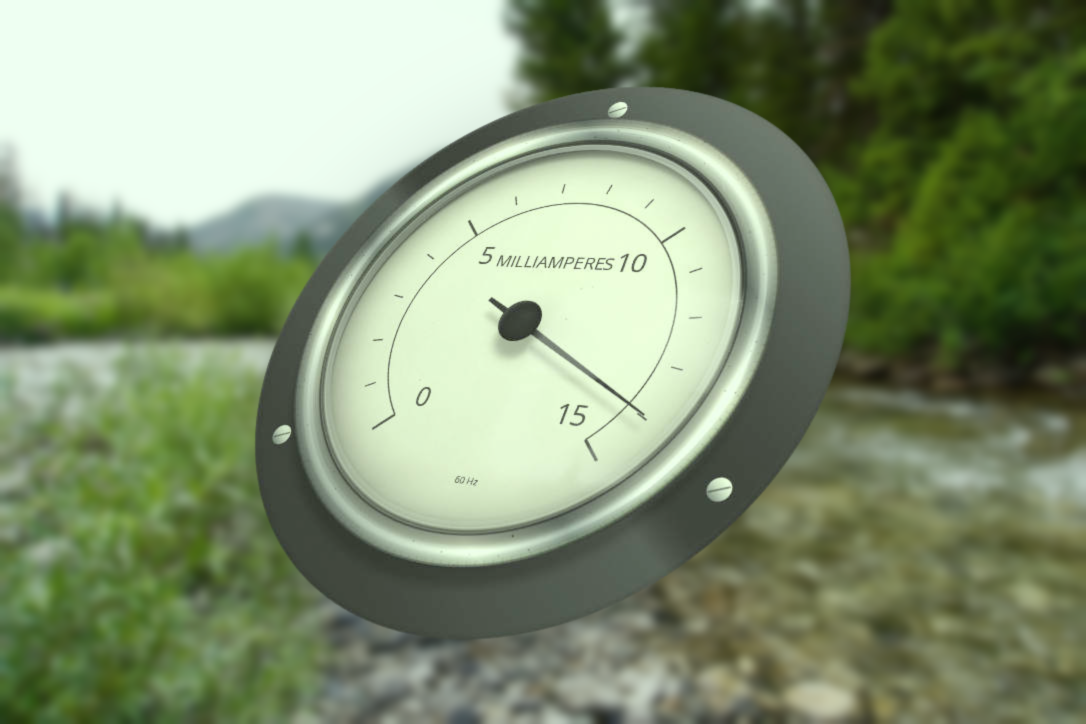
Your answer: 14 mA
